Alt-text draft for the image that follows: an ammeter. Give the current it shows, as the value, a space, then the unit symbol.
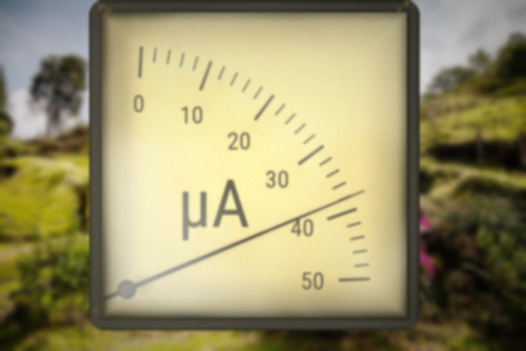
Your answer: 38 µA
